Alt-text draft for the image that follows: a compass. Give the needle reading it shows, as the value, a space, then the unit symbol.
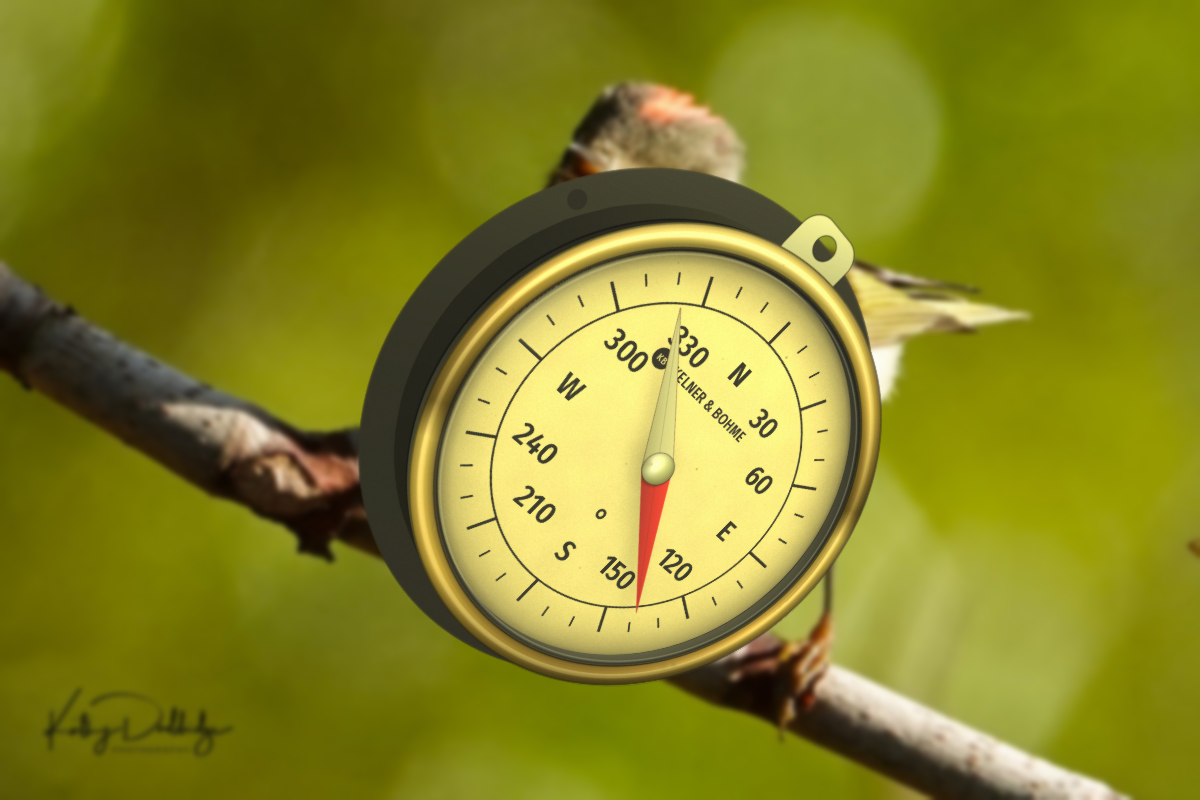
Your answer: 140 °
